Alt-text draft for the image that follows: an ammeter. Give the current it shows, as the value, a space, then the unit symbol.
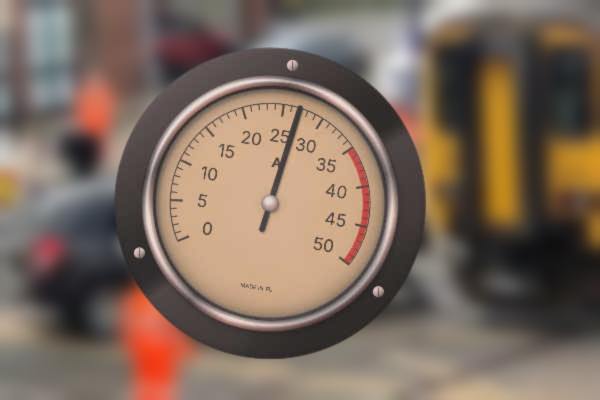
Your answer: 27 A
